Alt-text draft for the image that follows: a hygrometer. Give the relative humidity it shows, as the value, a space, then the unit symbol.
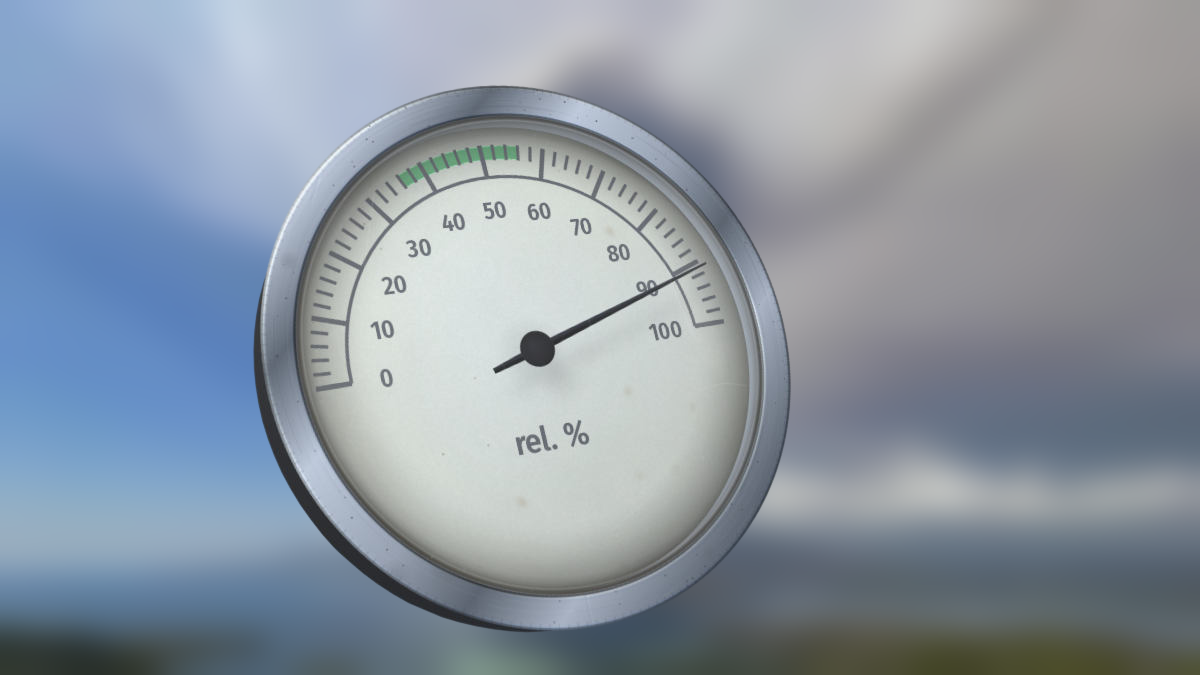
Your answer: 91 %
